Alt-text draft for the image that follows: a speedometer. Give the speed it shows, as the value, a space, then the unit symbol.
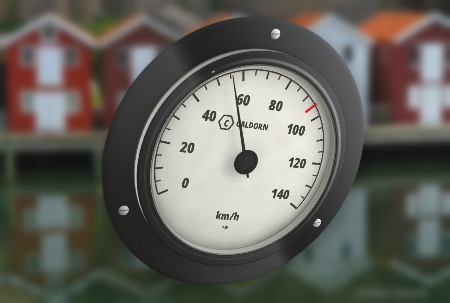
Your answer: 55 km/h
